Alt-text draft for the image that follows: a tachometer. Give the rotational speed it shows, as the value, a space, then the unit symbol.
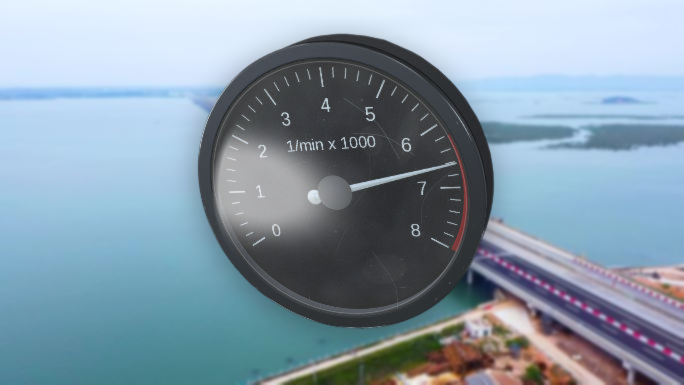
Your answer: 6600 rpm
